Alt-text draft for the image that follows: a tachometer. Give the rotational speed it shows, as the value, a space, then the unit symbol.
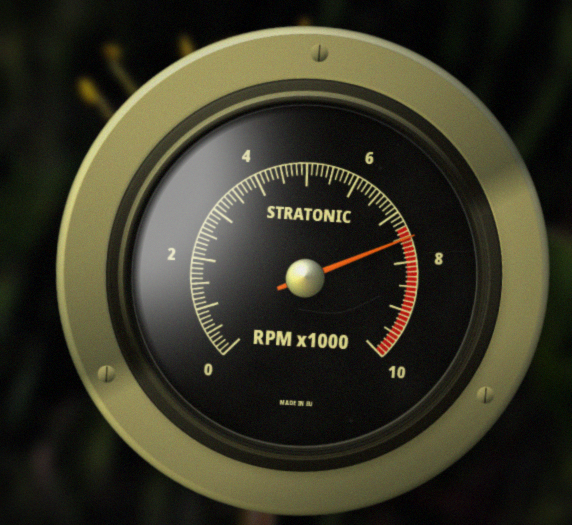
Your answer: 7500 rpm
